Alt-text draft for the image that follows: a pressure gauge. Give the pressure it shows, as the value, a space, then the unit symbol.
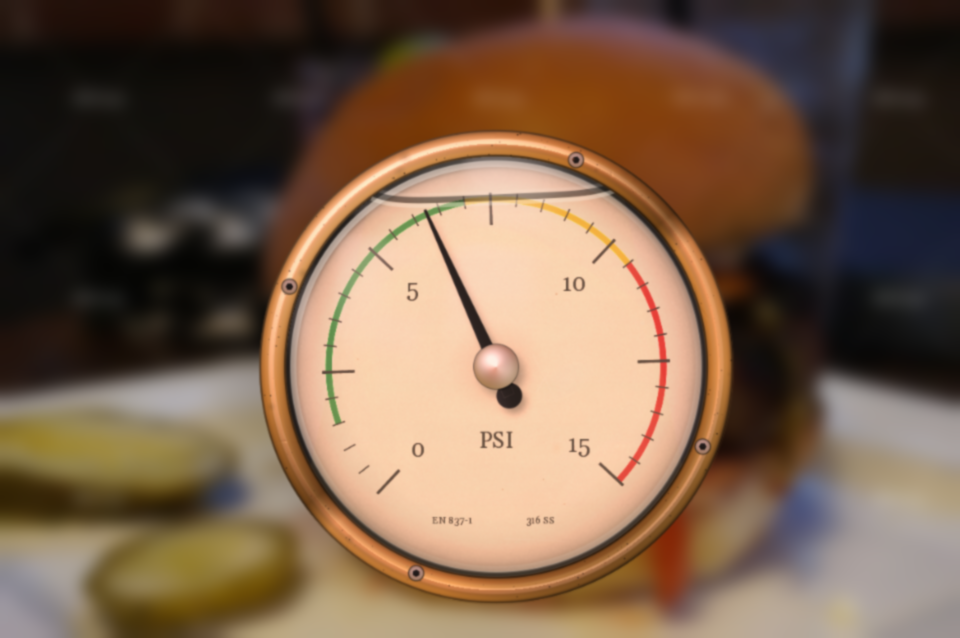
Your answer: 6.25 psi
